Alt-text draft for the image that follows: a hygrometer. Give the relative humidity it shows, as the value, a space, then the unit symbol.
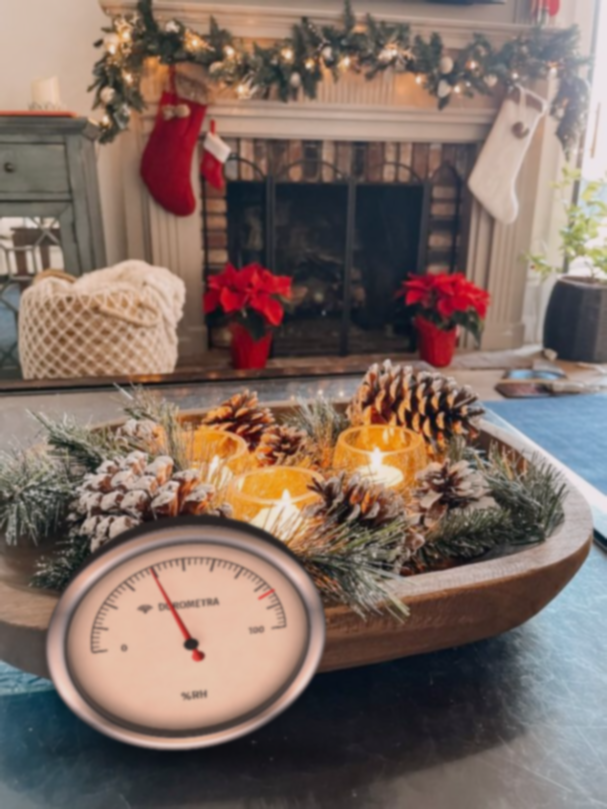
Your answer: 40 %
